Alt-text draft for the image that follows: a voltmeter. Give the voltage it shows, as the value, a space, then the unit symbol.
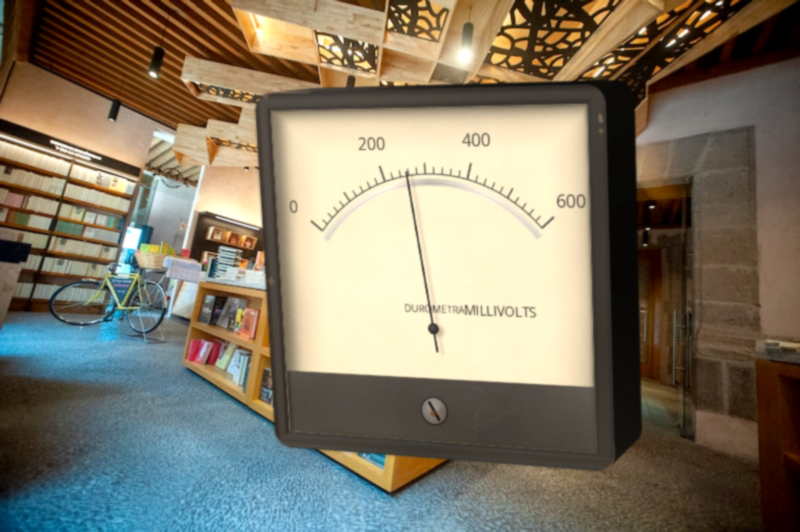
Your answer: 260 mV
